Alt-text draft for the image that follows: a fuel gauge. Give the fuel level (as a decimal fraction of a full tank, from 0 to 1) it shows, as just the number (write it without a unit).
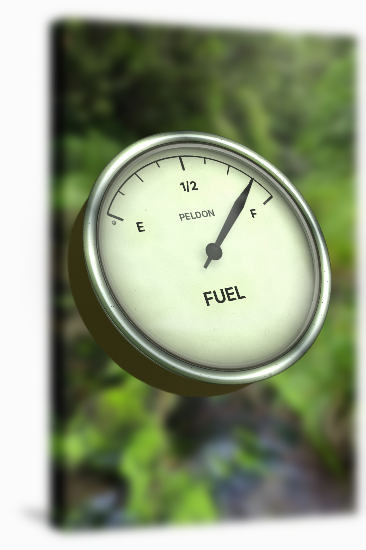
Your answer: 0.875
